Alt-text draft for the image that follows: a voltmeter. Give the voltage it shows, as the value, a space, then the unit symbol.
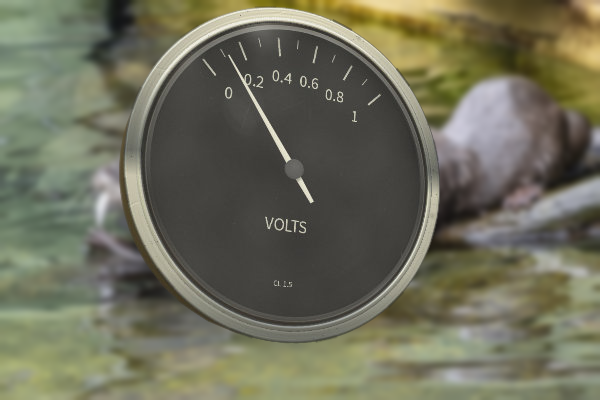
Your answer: 0.1 V
